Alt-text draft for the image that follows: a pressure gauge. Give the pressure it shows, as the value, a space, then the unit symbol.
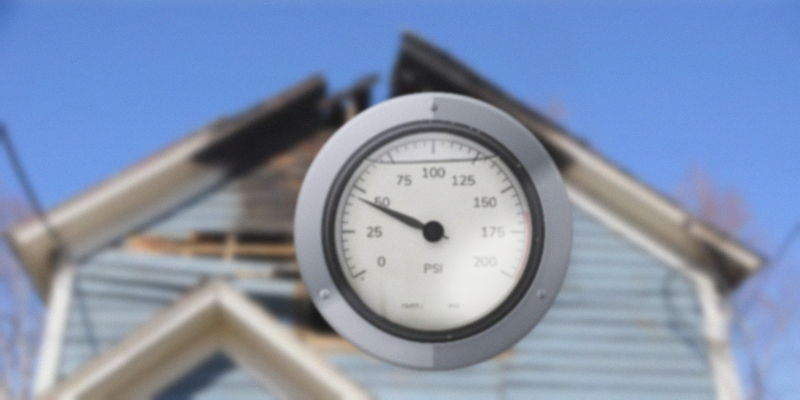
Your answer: 45 psi
